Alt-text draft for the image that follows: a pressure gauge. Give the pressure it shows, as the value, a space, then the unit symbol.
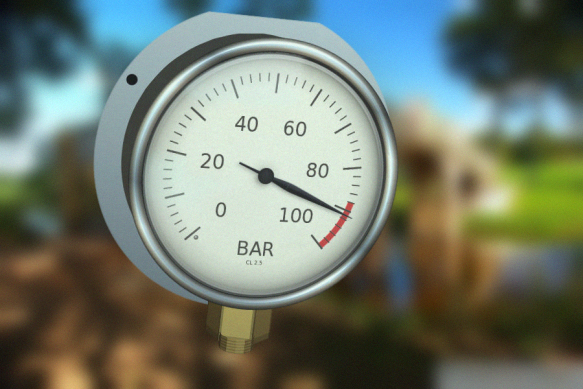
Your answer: 91 bar
